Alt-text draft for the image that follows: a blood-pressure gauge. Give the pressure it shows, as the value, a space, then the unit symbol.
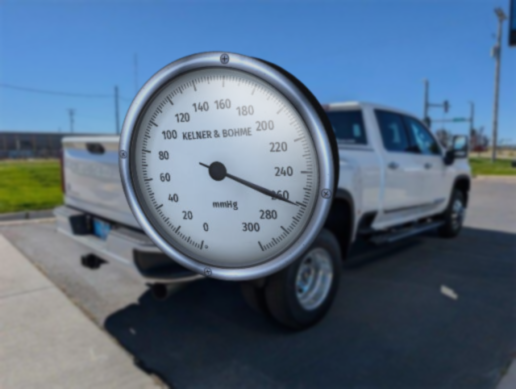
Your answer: 260 mmHg
